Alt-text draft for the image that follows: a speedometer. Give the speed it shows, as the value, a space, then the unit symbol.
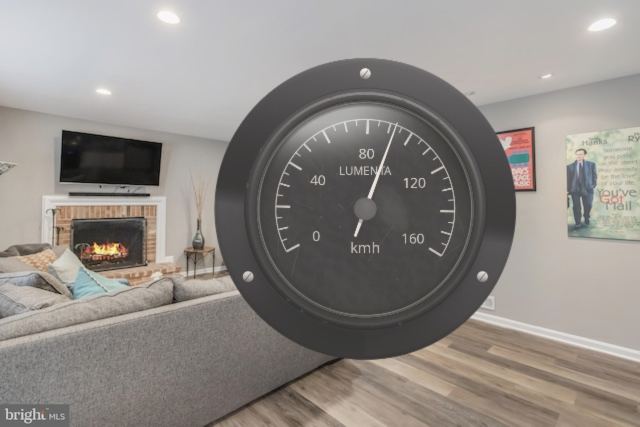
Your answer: 92.5 km/h
